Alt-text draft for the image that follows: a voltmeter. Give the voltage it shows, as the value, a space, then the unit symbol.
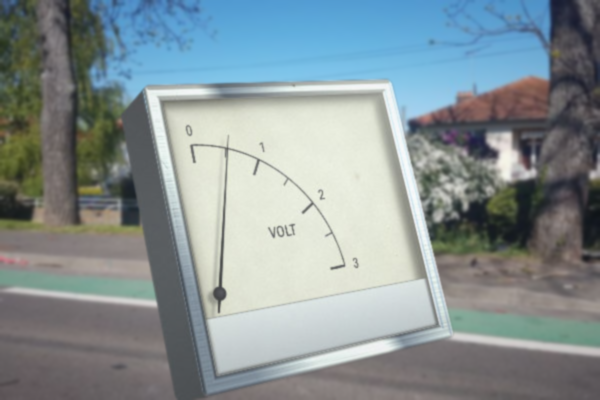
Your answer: 0.5 V
